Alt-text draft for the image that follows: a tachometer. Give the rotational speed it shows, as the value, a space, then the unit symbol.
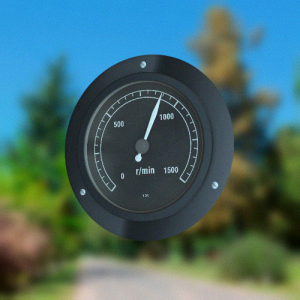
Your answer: 900 rpm
